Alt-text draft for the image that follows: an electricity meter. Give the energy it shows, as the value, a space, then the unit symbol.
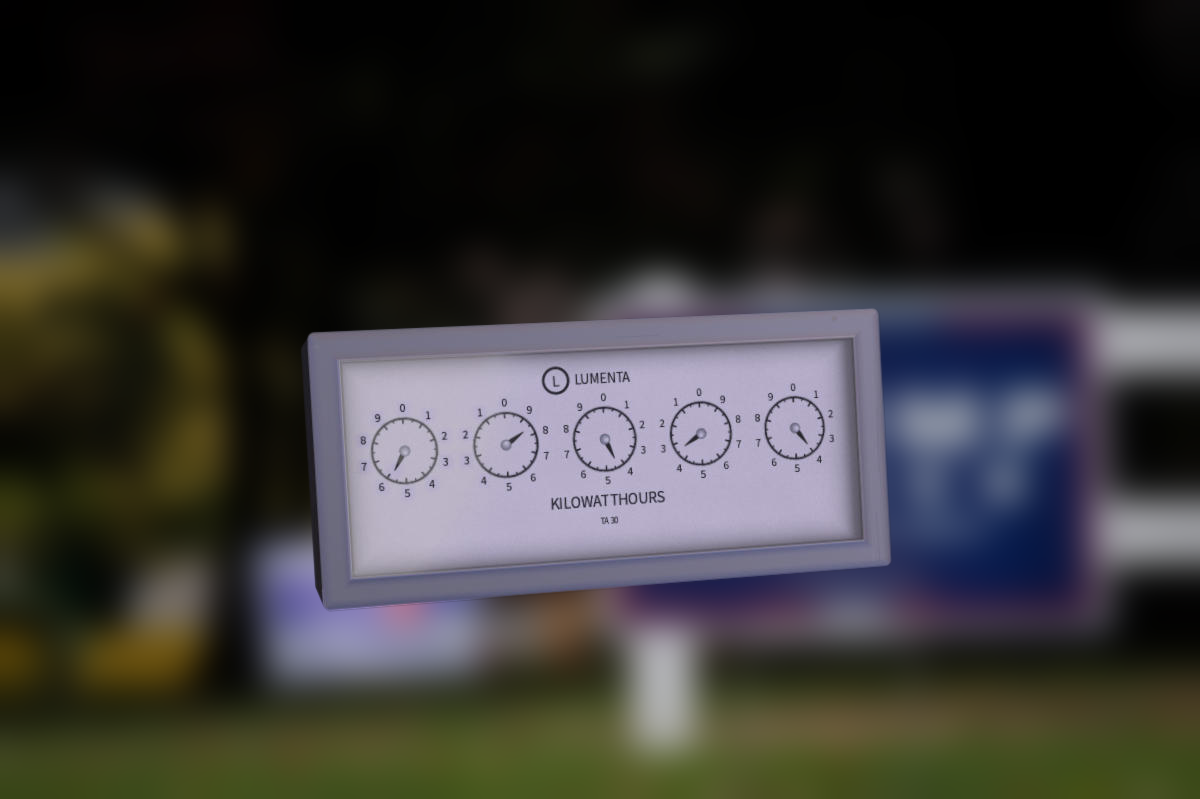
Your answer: 58434 kWh
